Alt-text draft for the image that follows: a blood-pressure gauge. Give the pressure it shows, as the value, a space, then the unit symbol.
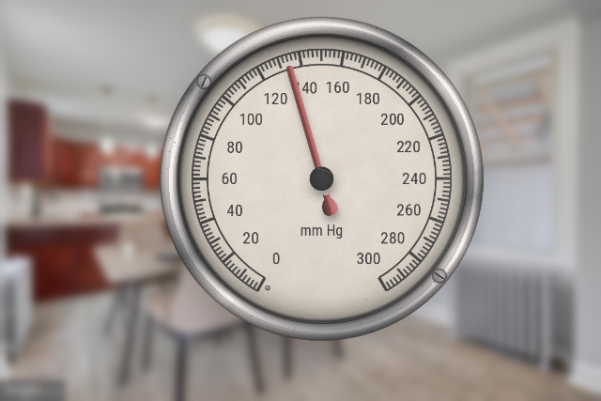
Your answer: 134 mmHg
